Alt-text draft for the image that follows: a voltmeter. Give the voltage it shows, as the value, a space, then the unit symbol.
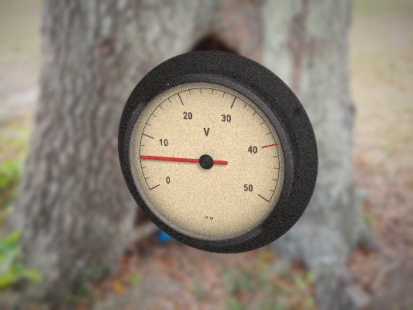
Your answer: 6 V
